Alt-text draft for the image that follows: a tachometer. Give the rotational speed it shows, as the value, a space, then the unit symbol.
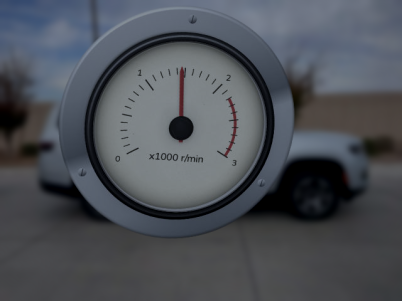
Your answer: 1450 rpm
